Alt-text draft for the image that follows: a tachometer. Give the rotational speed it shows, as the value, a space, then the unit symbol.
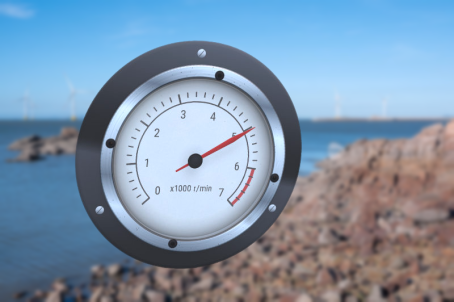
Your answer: 5000 rpm
